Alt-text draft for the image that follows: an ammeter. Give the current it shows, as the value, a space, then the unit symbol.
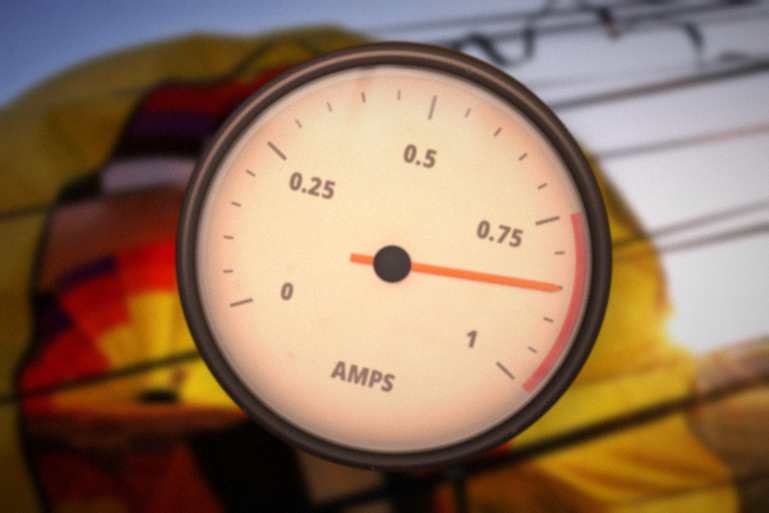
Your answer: 0.85 A
